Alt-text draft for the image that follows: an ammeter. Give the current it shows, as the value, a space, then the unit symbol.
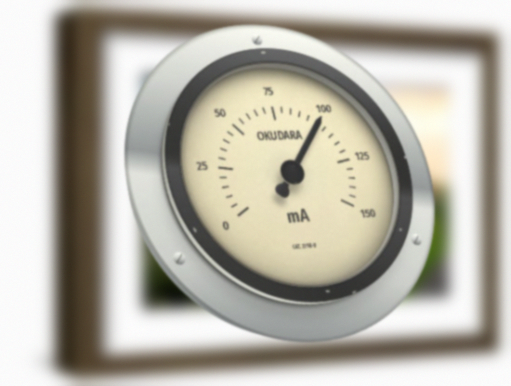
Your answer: 100 mA
